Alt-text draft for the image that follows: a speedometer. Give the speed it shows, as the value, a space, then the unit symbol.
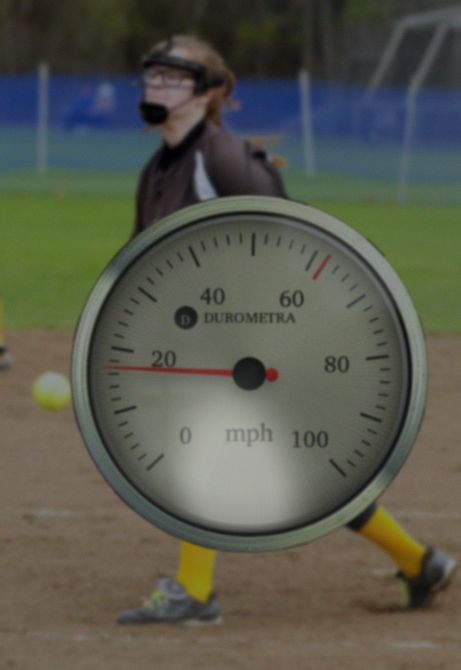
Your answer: 17 mph
